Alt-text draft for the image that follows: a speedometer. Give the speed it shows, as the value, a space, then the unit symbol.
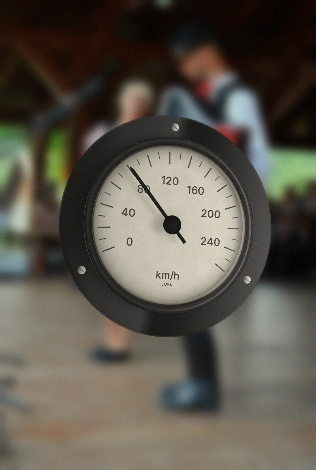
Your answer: 80 km/h
